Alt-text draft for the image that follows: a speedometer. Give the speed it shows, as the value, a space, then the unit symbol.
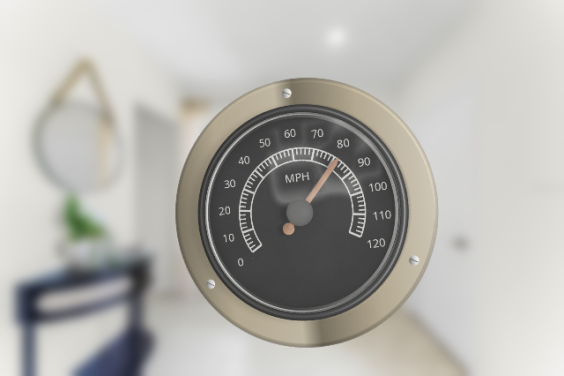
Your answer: 82 mph
